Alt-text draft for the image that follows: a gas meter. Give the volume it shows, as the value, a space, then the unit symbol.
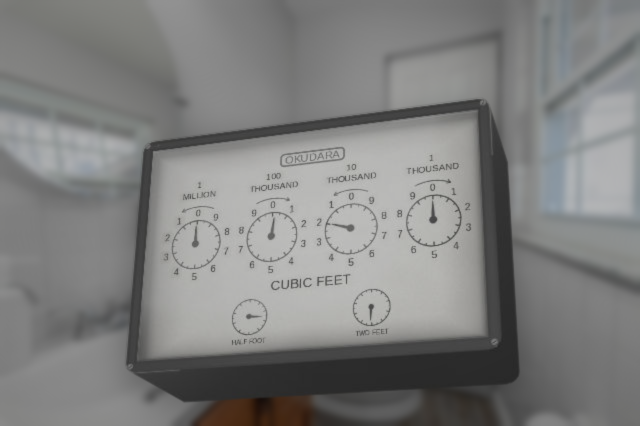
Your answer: 2000 ft³
